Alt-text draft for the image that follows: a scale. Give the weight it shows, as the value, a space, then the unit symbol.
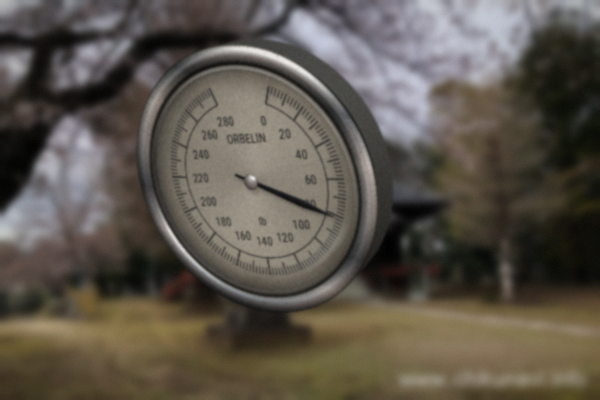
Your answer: 80 lb
